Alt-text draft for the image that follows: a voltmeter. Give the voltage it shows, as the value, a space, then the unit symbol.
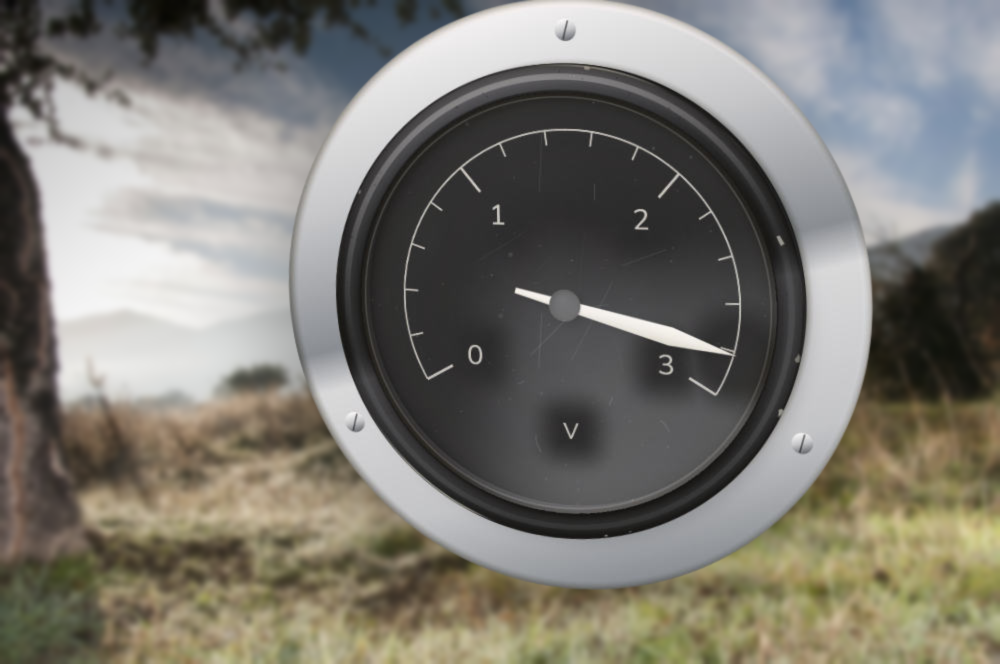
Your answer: 2.8 V
